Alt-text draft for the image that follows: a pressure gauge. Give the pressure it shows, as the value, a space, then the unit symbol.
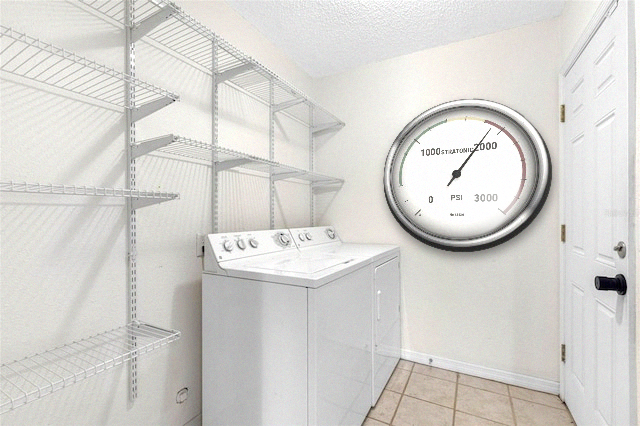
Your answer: 1900 psi
